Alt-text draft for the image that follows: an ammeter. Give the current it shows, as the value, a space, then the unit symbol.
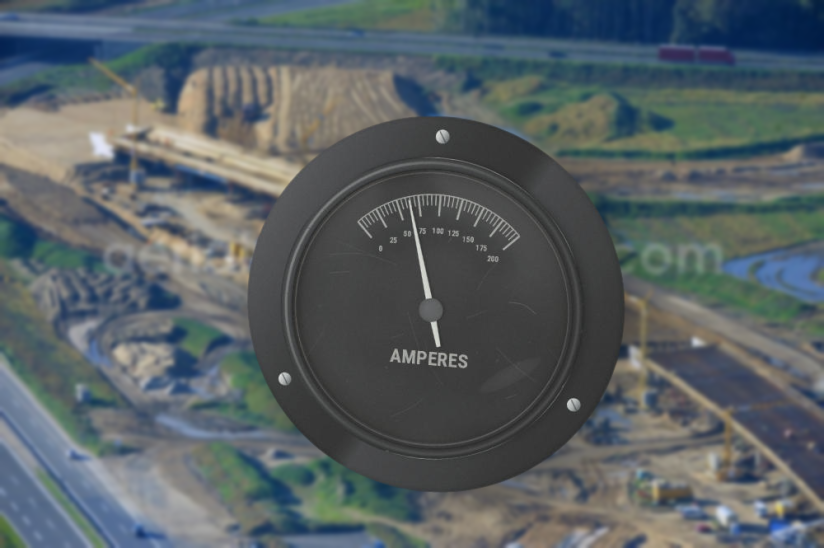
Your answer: 65 A
